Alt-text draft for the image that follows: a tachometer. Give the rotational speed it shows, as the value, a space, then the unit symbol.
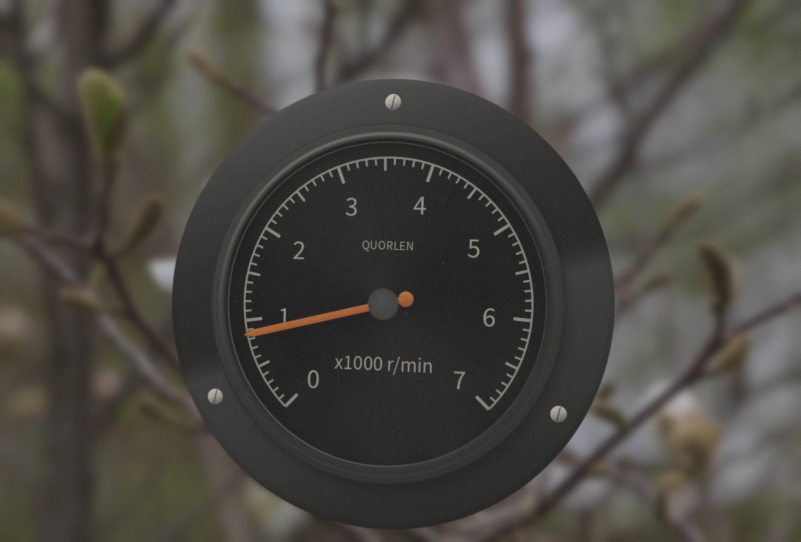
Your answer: 850 rpm
